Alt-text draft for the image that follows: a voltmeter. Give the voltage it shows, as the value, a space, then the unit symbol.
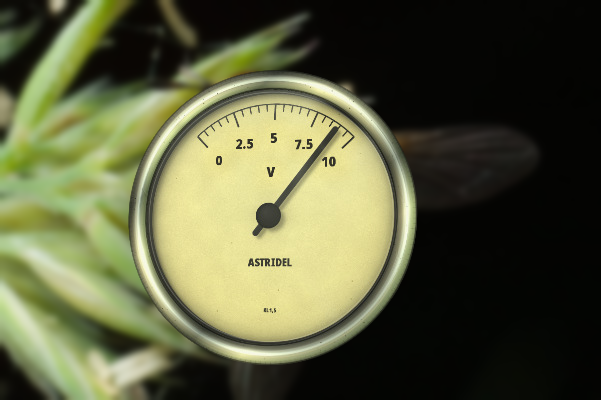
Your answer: 9 V
